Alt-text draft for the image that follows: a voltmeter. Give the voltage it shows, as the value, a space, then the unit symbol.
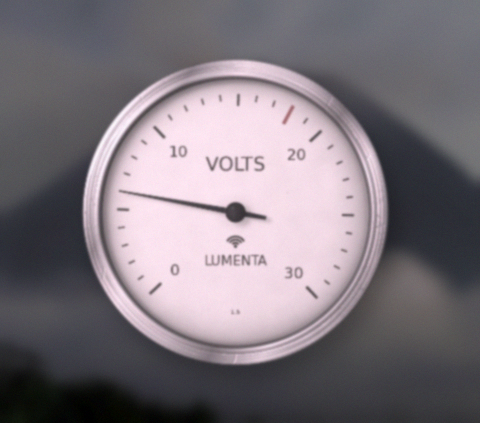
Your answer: 6 V
